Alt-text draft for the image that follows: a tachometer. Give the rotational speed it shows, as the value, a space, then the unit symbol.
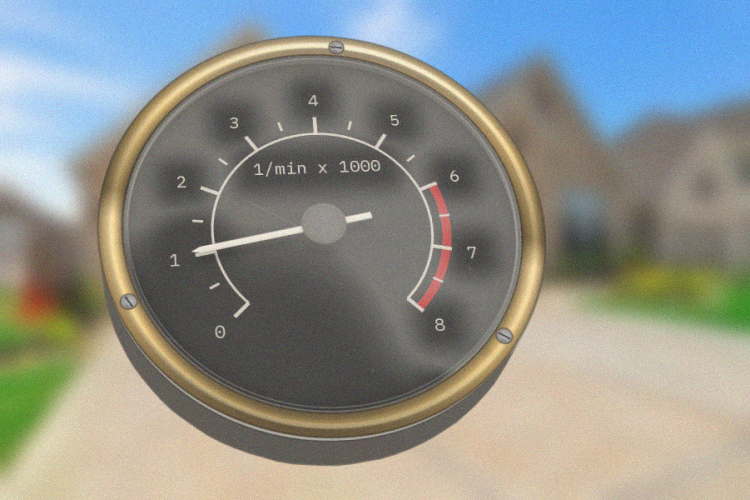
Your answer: 1000 rpm
